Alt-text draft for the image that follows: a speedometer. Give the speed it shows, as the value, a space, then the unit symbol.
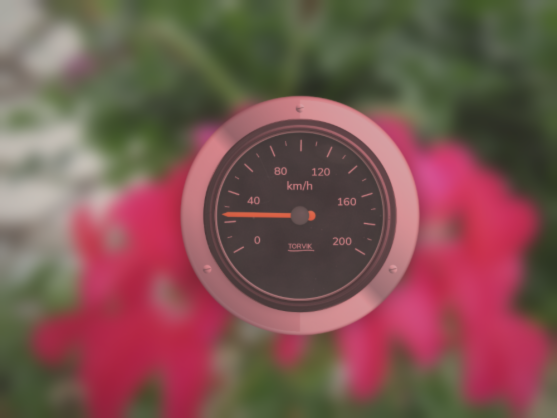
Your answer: 25 km/h
